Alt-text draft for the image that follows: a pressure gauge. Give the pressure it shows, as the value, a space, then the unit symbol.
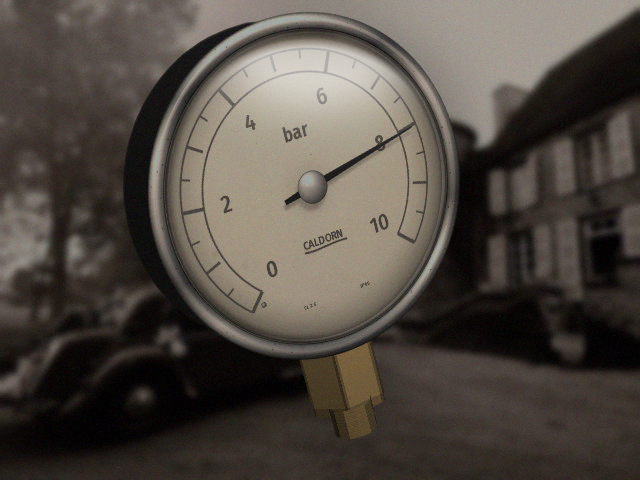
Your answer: 8 bar
